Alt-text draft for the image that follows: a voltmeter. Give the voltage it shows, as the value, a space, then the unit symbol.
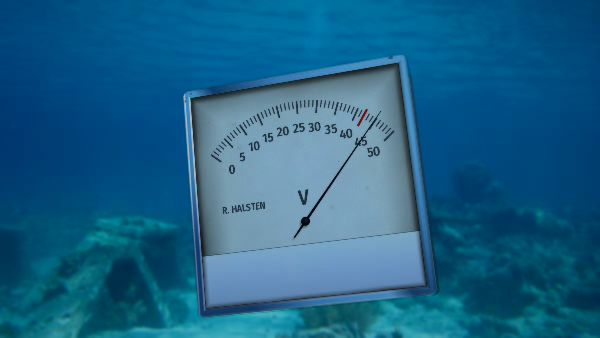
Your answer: 45 V
